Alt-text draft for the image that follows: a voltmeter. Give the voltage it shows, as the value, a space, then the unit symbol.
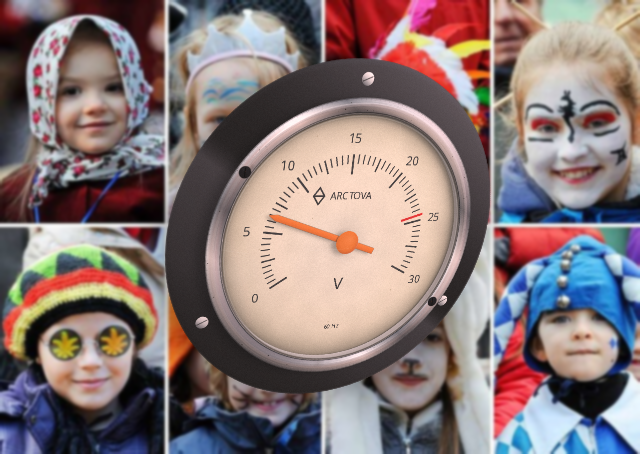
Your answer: 6.5 V
